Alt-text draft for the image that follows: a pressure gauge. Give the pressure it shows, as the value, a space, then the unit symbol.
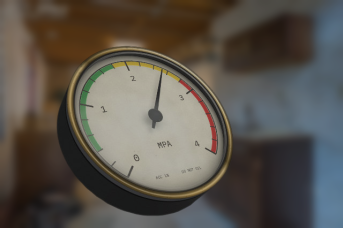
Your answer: 2.5 MPa
